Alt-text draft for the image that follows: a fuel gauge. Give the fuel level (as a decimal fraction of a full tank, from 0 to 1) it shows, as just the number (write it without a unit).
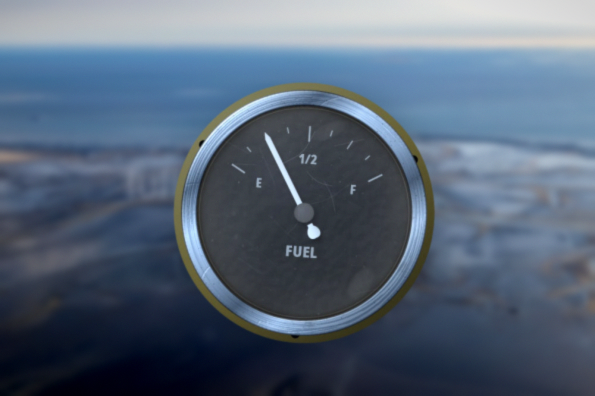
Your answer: 0.25
